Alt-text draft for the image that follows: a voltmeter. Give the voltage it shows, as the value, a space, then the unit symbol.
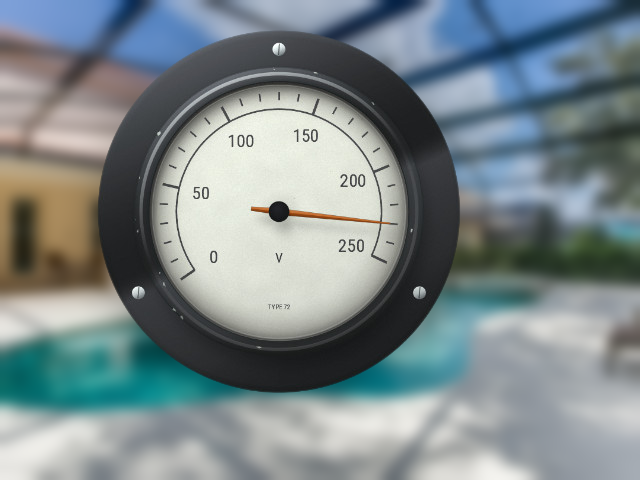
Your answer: 230 V
